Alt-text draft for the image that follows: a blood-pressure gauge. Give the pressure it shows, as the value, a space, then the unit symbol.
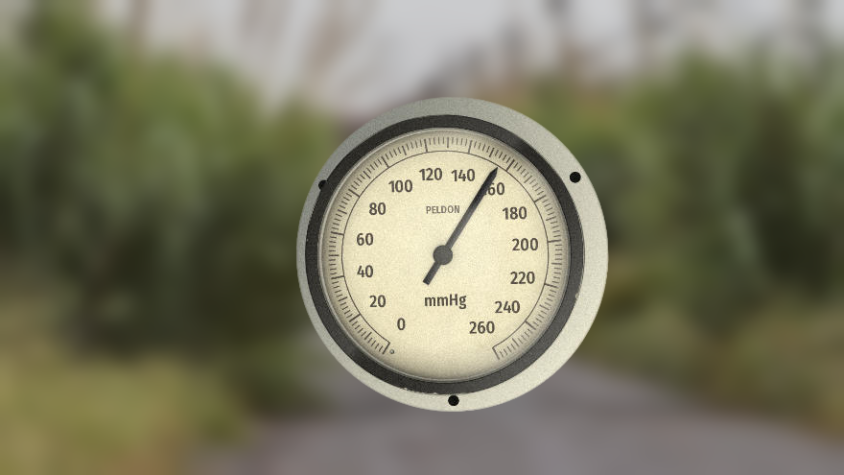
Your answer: 156 mmHg
